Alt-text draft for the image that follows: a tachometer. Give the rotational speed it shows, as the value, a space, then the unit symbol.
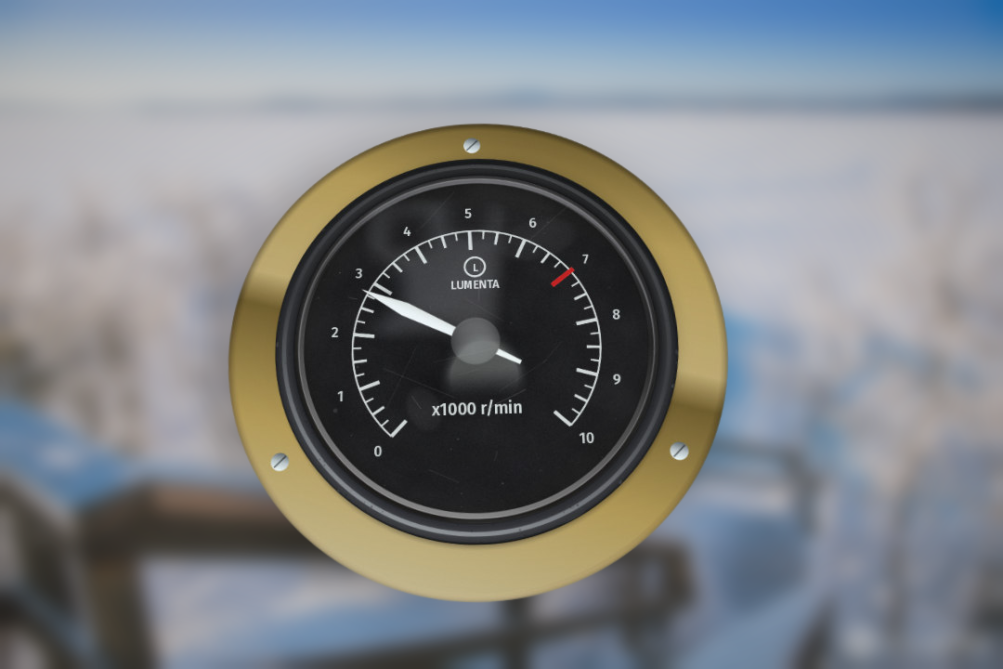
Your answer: 2750 rpm
